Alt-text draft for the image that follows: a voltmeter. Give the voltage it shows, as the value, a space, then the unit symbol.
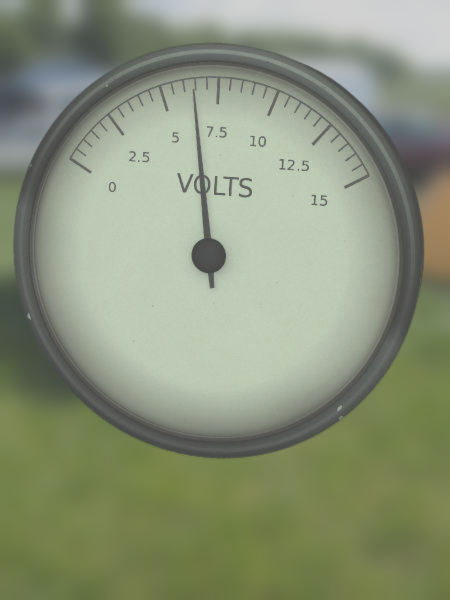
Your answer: 6.5 V
